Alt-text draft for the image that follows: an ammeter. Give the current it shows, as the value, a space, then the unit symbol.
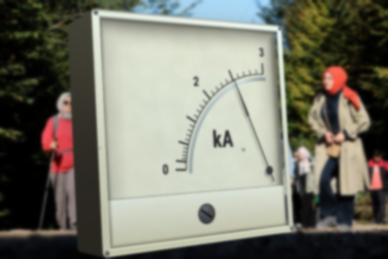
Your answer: 2.5 kA
